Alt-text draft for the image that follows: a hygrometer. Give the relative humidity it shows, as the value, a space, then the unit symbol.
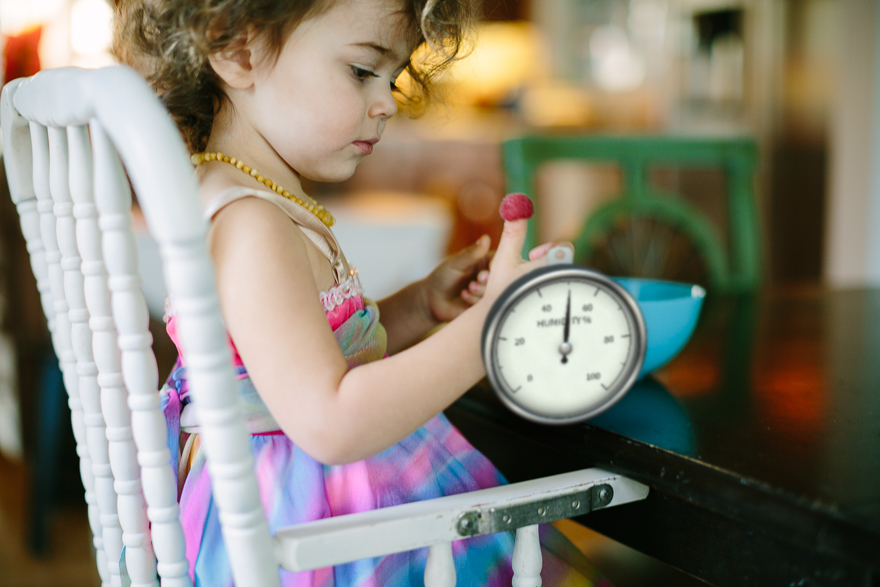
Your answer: 50 %
